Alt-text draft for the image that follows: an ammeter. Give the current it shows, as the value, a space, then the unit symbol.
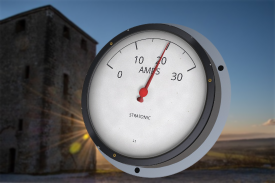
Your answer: 20 A
